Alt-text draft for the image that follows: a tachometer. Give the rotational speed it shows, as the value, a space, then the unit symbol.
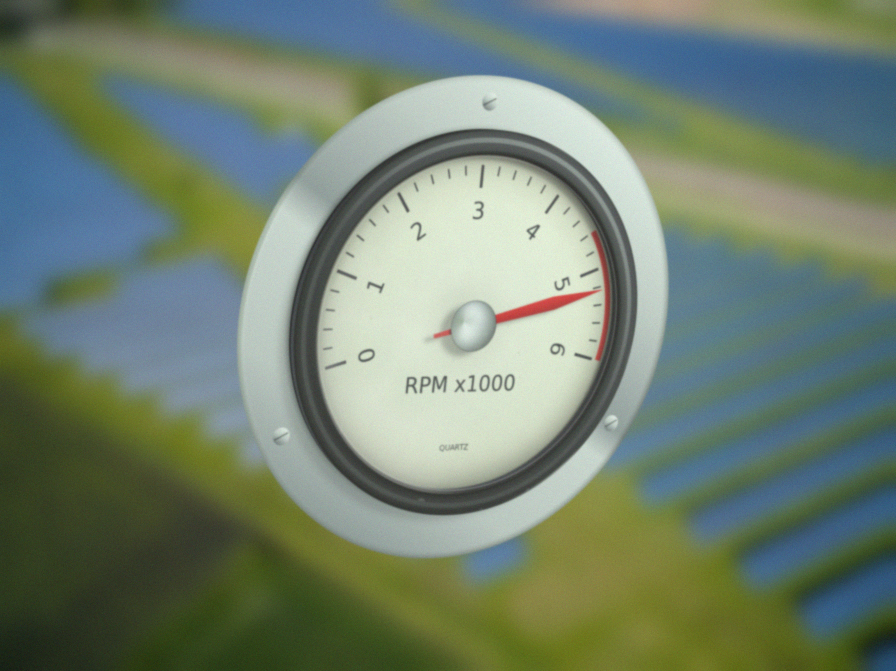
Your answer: 5200 rpm
